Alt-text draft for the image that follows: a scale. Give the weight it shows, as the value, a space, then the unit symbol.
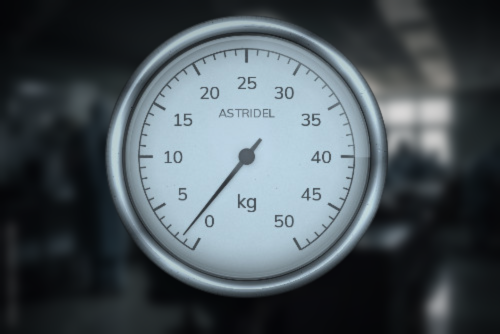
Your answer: 1.5 kg
